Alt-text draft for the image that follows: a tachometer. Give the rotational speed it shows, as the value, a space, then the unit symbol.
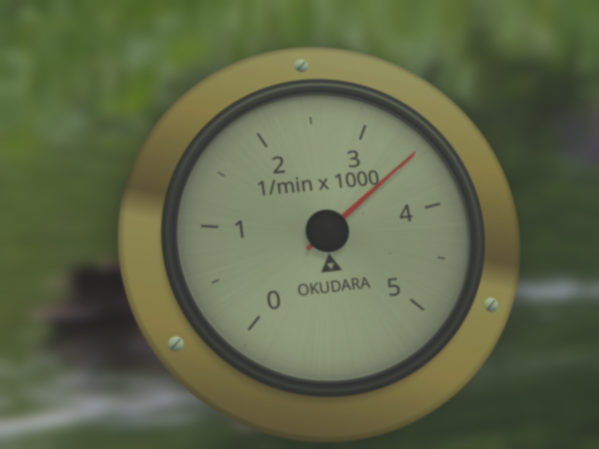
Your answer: 3500 rpm
